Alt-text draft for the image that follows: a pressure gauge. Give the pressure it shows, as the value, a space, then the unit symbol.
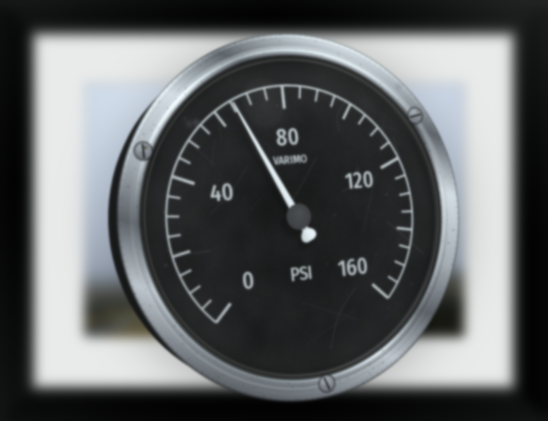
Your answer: 65 psi
